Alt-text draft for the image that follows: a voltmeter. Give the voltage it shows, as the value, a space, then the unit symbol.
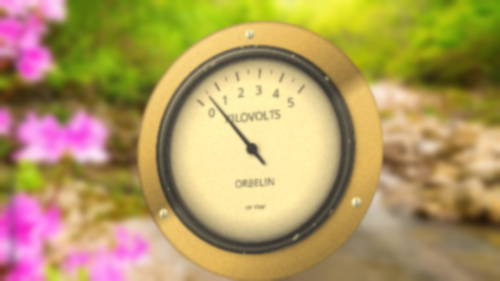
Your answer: 0.5 kV
